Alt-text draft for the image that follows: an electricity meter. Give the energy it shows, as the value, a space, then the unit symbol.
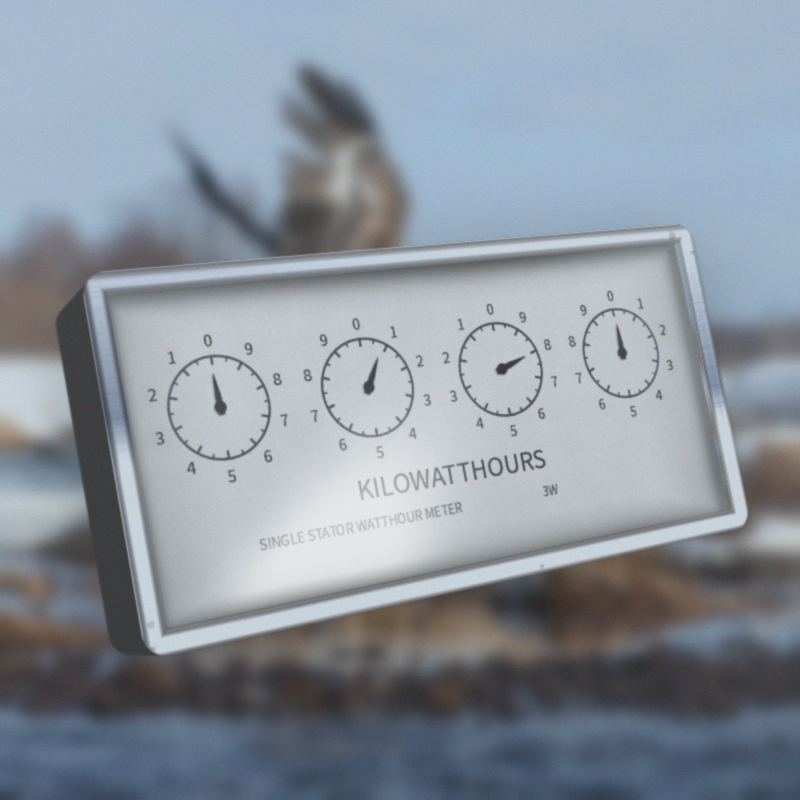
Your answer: 80 kWh
